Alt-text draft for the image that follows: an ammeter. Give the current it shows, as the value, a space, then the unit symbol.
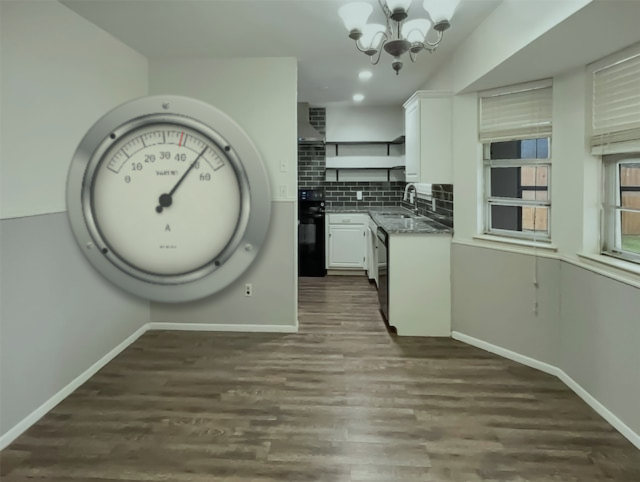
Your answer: 50 A
